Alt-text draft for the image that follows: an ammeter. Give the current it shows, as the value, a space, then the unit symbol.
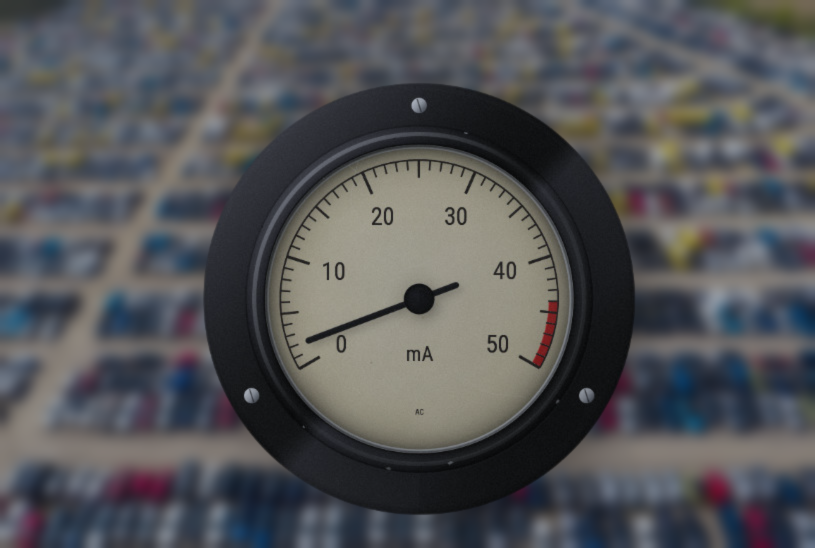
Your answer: 2 mA
